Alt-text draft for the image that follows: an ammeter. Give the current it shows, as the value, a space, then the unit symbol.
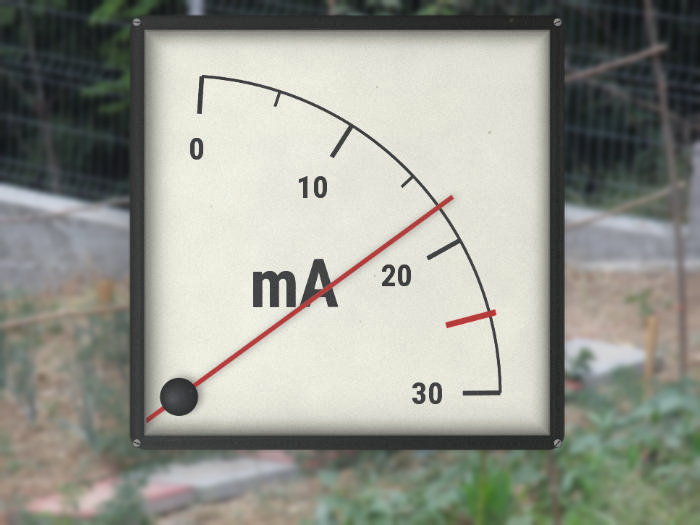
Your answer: 17.5 mA
